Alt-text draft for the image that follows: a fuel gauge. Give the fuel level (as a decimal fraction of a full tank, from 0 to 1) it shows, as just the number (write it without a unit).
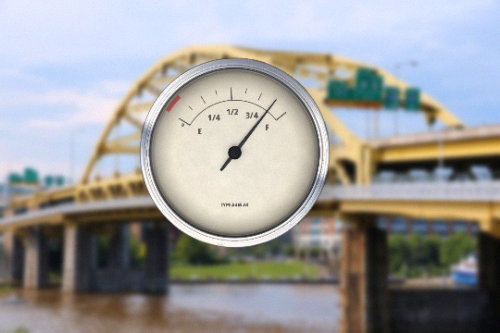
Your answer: 0.875
